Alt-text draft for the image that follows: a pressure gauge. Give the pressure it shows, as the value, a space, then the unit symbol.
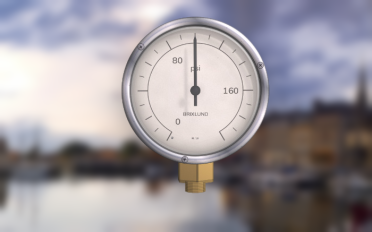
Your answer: 100 psi
